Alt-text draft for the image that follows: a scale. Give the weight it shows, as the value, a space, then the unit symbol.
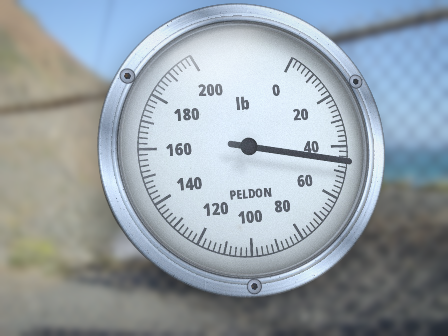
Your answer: 46 lb
